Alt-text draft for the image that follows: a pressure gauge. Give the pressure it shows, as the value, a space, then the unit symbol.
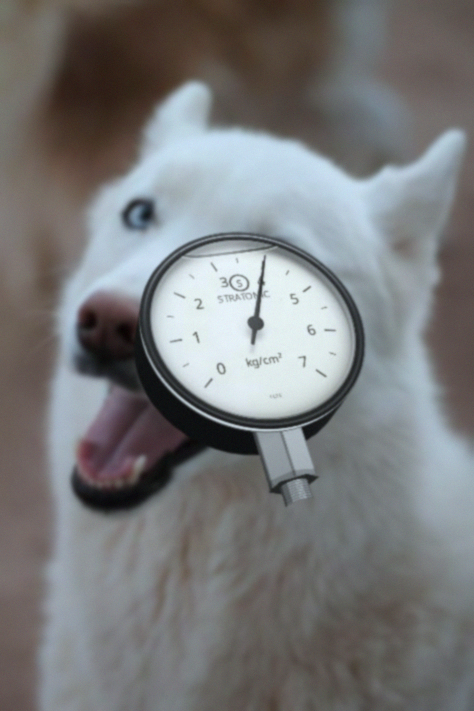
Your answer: 4 kg/cm²
